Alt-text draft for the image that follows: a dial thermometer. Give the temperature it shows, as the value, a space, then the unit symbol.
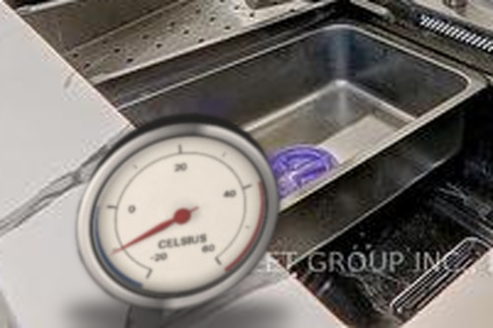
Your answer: -10 °C
